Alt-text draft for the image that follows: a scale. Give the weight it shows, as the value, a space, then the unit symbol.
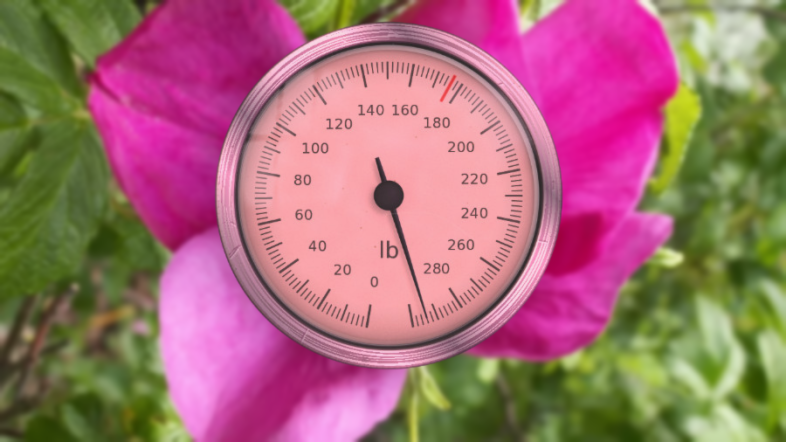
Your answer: 294 lb
